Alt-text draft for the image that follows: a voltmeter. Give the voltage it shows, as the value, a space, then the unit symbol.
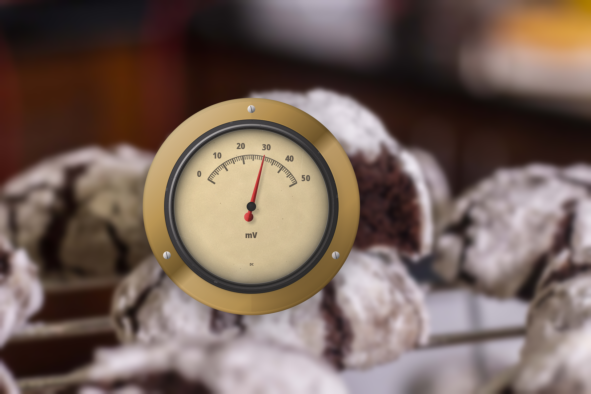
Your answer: 30 mV
